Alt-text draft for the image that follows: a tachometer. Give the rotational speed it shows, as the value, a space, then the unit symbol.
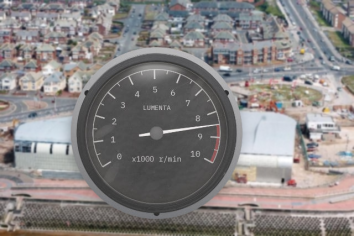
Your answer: 8500 rpm
